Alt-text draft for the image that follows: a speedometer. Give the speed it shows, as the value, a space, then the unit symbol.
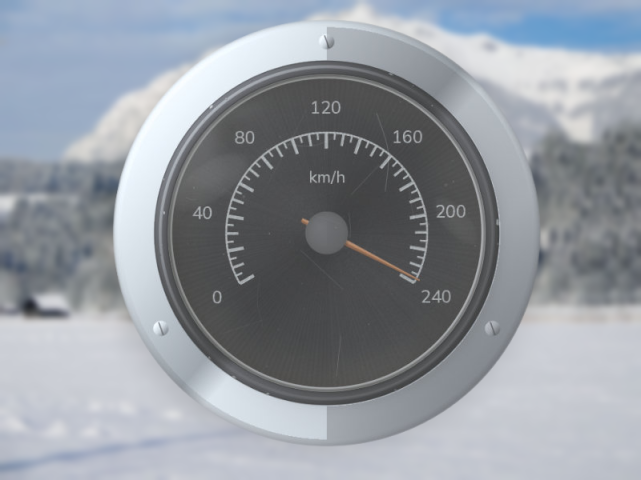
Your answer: 237.5 km/h
